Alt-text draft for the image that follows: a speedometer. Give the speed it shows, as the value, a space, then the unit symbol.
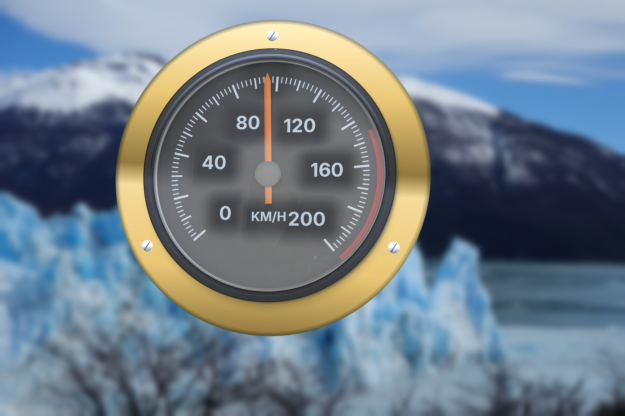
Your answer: 96 km/h
